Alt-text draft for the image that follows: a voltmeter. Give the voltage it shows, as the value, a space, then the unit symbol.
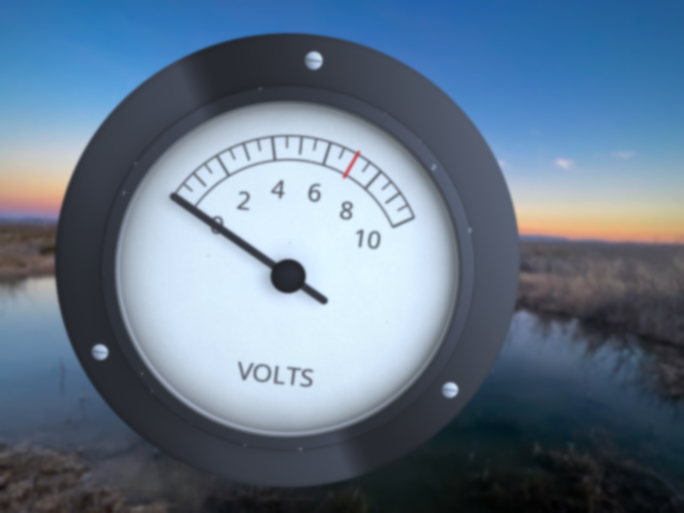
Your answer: 0 V
